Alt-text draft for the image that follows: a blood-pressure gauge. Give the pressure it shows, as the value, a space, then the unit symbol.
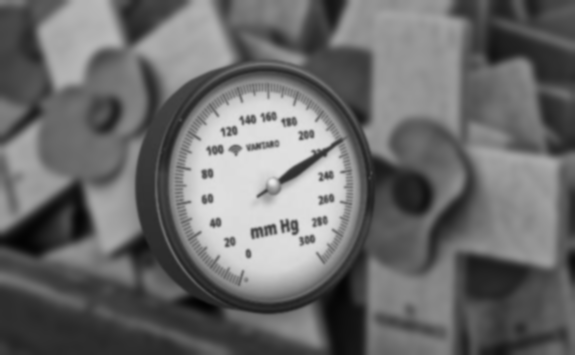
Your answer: 220 mmHg
